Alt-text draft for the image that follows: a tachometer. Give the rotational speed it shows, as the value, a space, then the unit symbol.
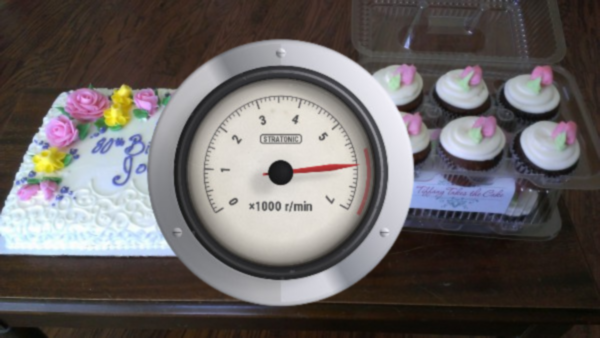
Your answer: 6000 rpm
